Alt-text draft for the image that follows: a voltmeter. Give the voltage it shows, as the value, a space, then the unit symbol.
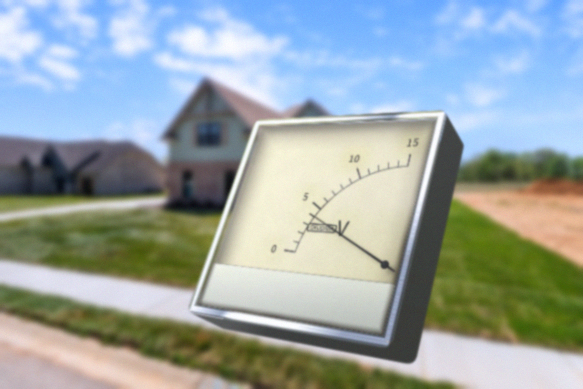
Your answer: 4 V
